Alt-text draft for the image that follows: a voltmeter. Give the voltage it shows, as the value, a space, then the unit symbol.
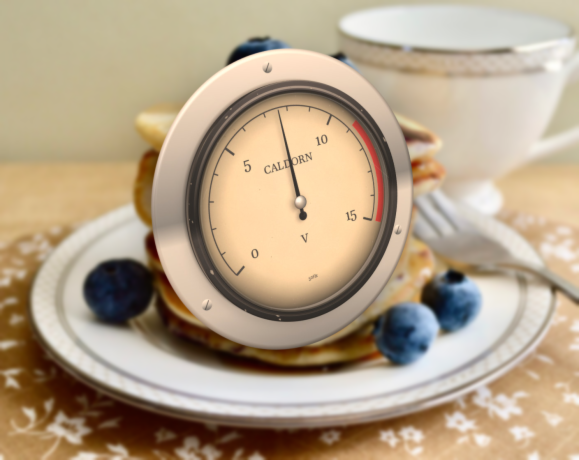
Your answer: 7.5 V
